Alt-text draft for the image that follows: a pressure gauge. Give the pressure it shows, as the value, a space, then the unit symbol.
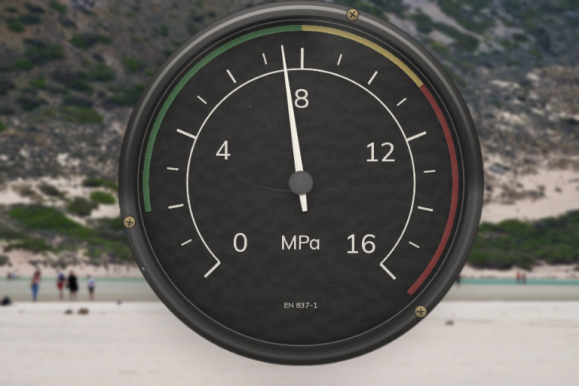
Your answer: 7.5 MPa
